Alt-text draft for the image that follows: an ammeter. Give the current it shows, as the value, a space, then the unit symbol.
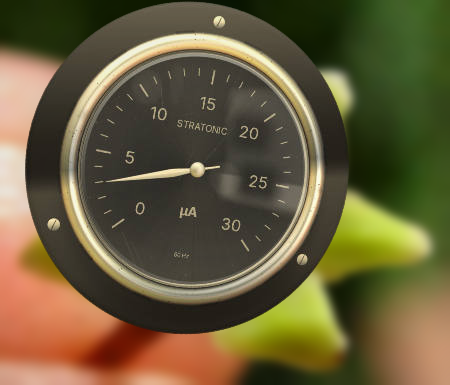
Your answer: 3 µA
